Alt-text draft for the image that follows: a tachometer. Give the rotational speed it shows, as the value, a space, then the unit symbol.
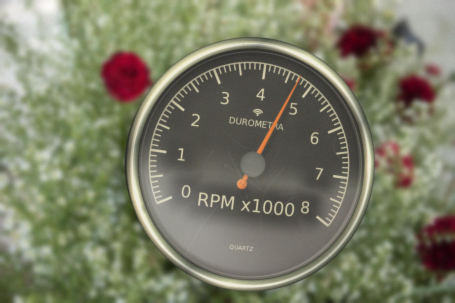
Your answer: 4700 rpm
